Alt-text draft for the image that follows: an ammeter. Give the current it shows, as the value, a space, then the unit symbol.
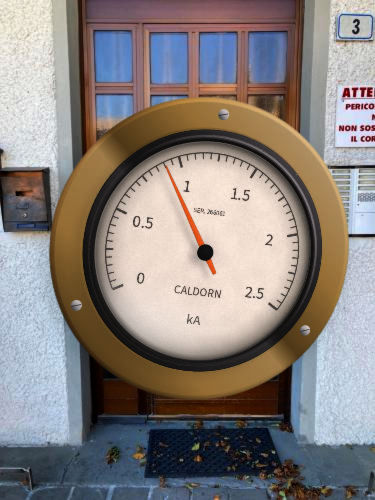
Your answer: 0.9 kA
